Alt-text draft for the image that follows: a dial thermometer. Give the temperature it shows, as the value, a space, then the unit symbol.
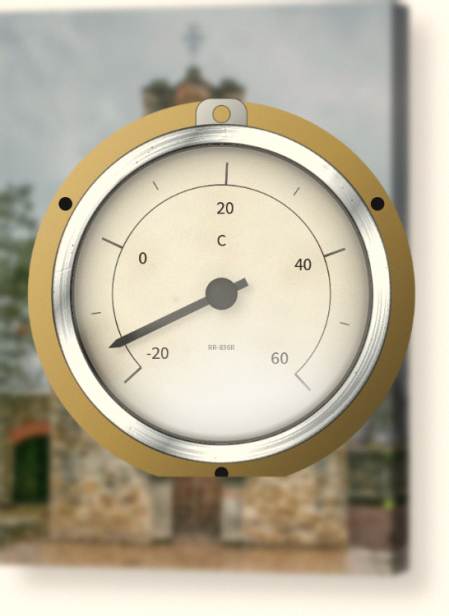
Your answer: -15 °C
